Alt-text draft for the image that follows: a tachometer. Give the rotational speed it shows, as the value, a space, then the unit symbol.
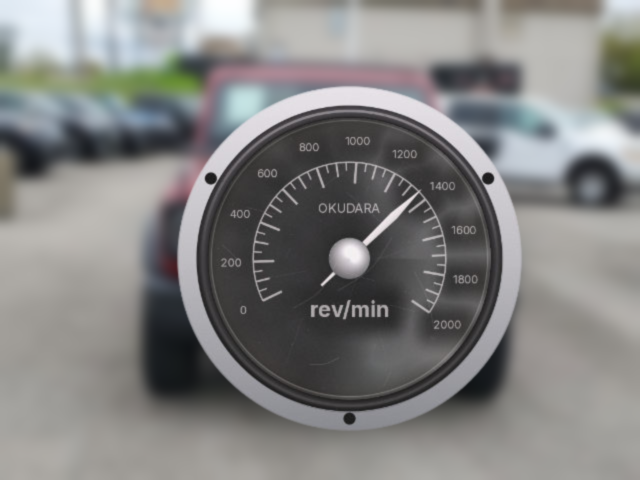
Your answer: 1350 rpm
